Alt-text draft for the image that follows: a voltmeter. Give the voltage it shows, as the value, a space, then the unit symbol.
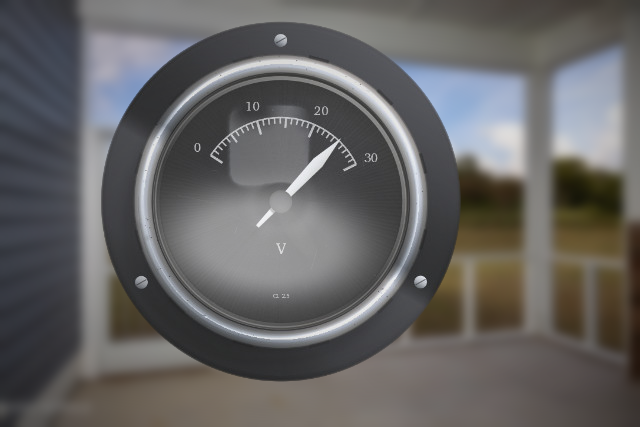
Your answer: 25 V
